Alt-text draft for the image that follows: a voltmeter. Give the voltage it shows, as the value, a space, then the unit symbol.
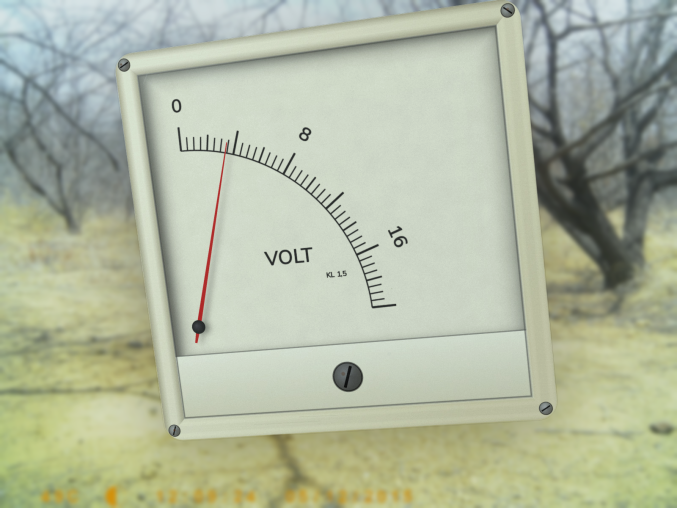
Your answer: 3.5 V
